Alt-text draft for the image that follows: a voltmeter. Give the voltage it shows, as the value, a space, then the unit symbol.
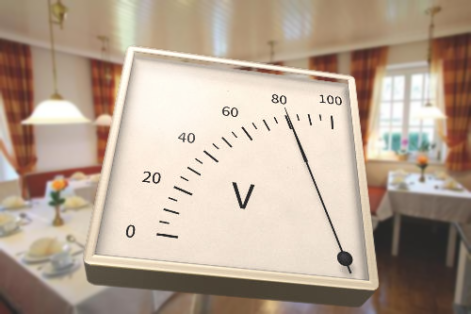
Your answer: 80 V
